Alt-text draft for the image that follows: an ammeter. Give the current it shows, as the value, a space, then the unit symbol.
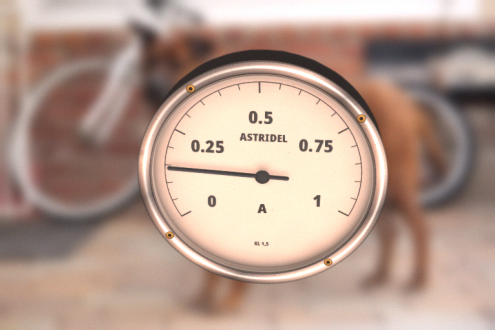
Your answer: 0.15 A
